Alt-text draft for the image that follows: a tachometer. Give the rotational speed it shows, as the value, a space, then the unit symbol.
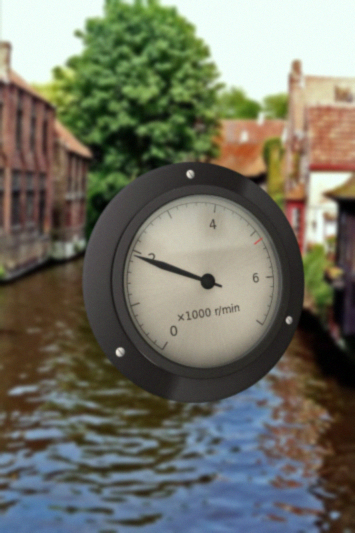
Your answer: 1900 rpm
